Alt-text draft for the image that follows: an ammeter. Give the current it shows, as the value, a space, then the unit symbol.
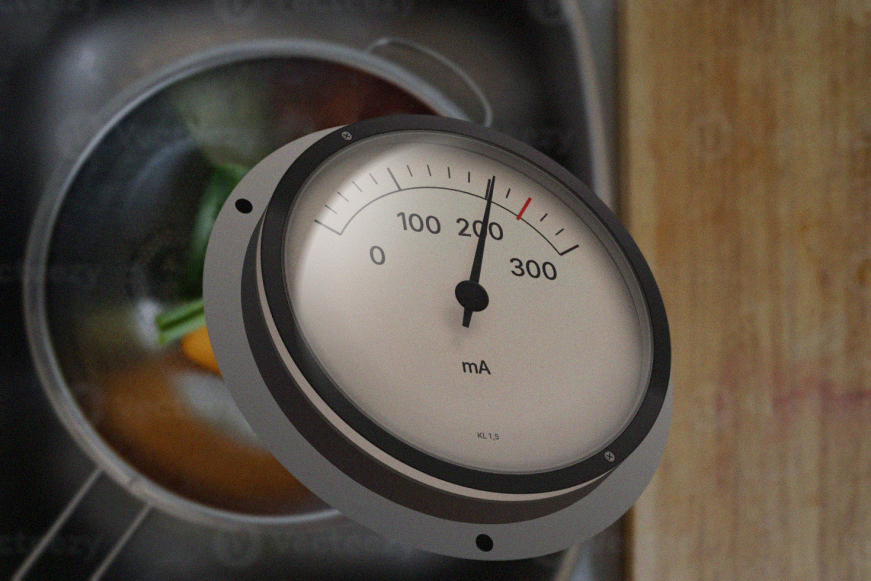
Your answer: 200 mA
